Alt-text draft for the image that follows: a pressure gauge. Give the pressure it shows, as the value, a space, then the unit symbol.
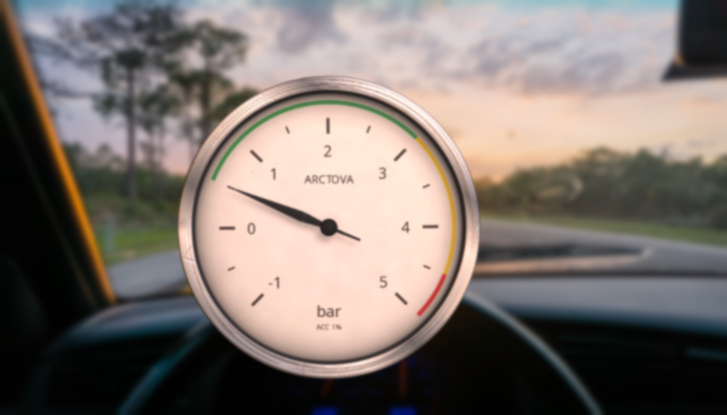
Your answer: 0.5 bar
